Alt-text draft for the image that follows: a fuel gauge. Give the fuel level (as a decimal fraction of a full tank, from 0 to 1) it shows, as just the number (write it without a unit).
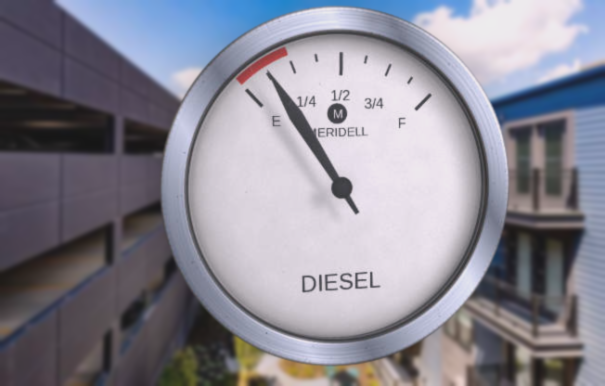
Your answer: 0.125
